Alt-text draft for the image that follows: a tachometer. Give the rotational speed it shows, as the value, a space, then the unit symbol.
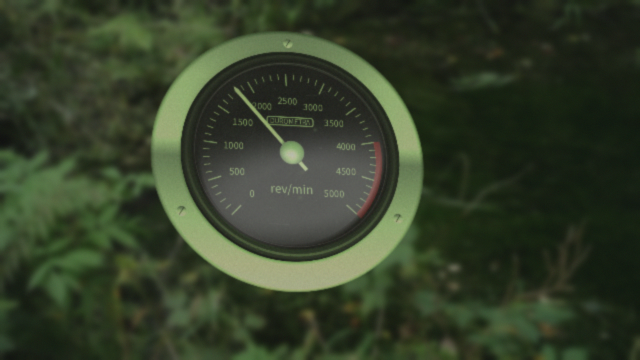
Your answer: 1800 rpm
